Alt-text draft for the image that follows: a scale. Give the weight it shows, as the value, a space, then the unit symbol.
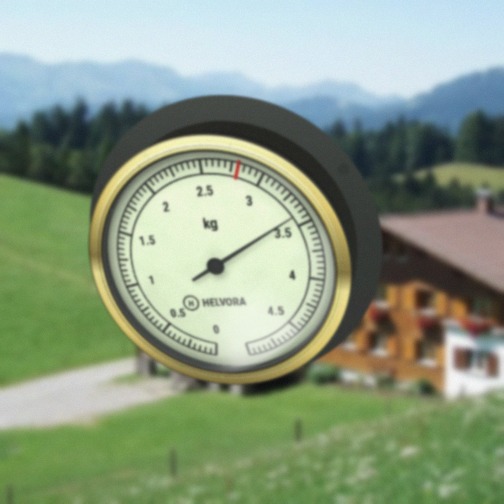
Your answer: 3.4 kg
